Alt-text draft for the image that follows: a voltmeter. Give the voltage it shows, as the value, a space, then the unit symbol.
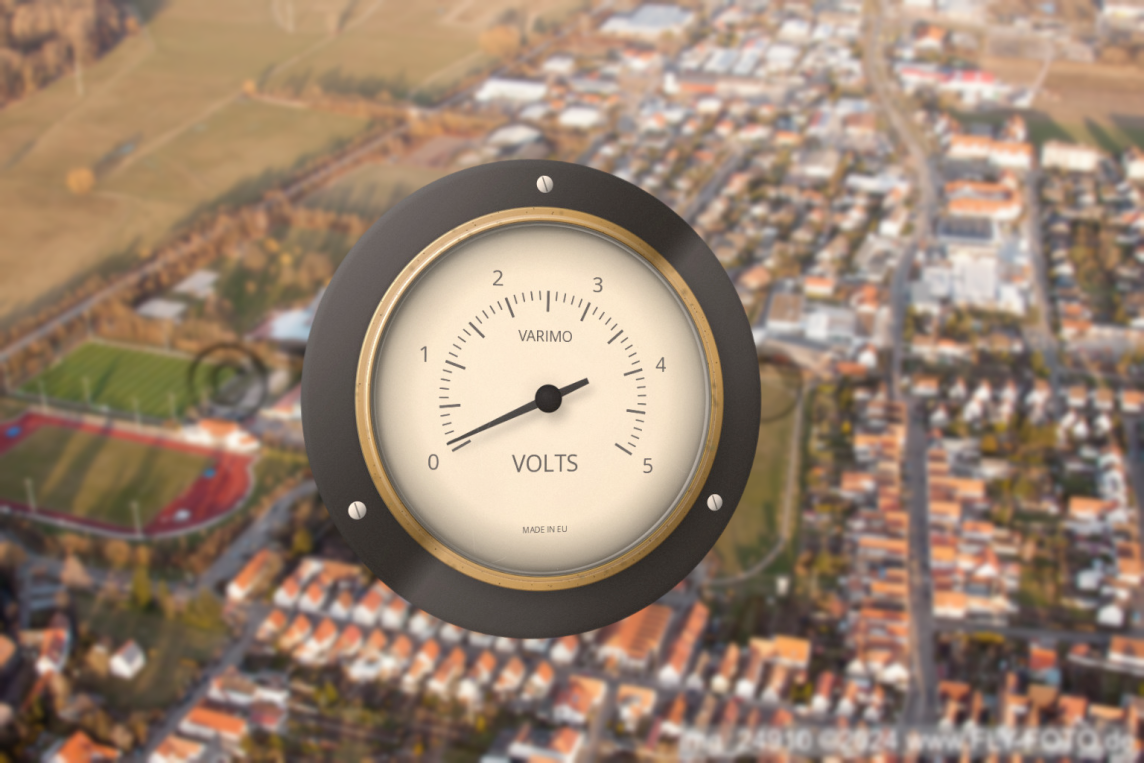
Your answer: 0.1 V
